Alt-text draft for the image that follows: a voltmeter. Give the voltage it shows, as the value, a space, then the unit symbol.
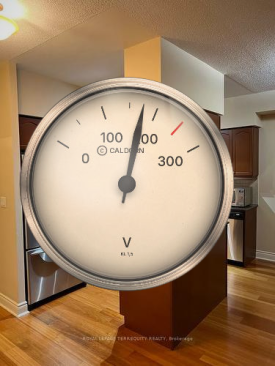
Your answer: 175 V
